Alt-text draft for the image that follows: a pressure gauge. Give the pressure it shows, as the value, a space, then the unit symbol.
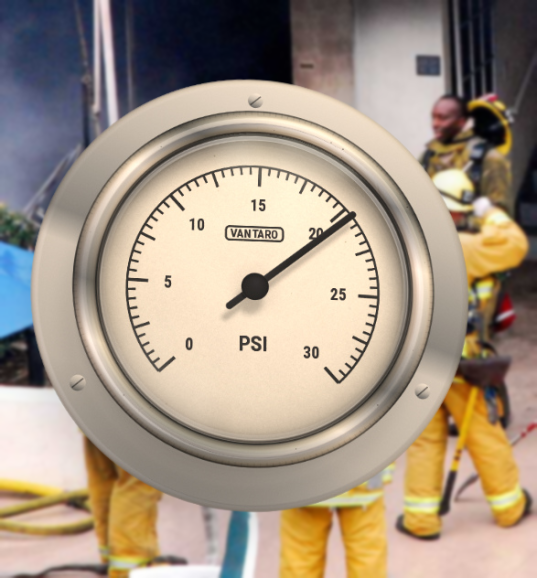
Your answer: 20.5 psi
